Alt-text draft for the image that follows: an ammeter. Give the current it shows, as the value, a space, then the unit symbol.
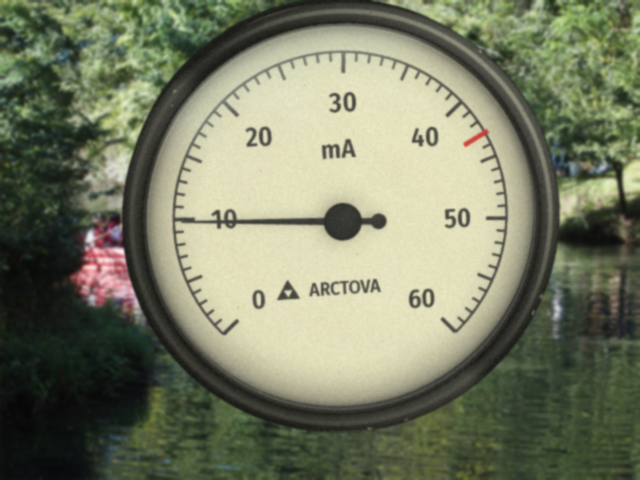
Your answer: 10 mA
